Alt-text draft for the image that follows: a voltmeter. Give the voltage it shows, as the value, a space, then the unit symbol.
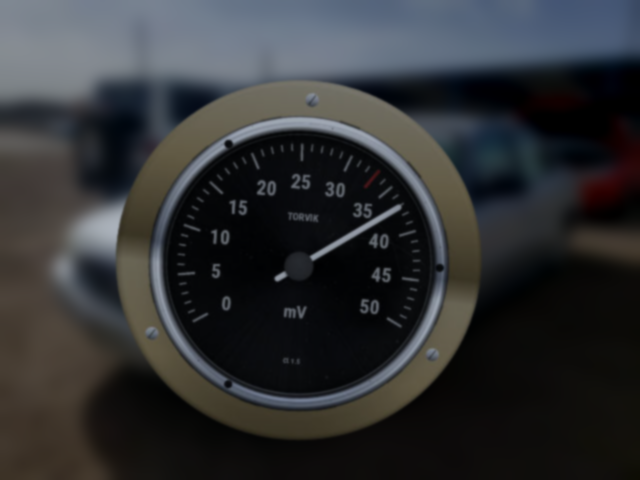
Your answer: 37 mV
